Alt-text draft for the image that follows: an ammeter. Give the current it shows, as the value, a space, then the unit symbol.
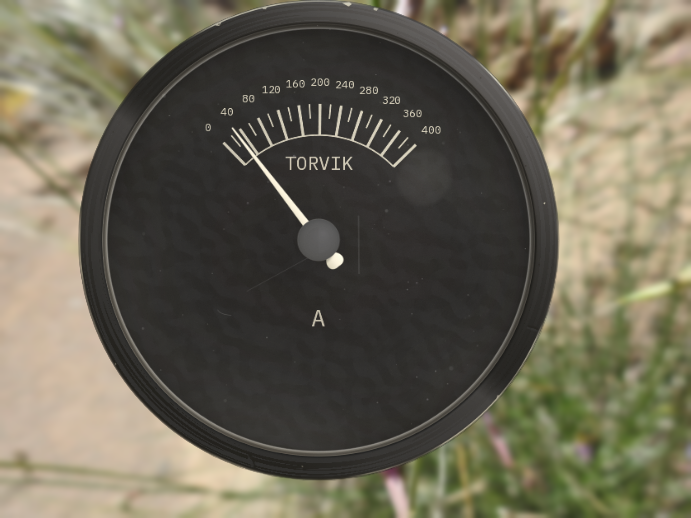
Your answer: 30 A
